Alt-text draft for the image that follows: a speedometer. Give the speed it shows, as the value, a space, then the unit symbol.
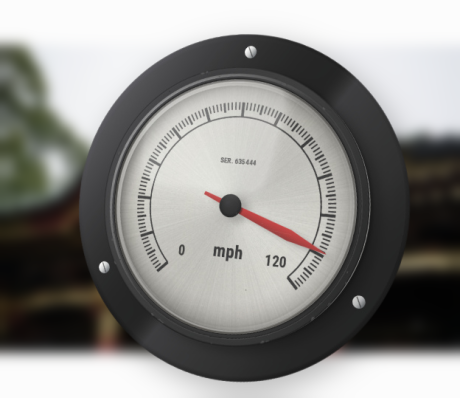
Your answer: 109 mph
